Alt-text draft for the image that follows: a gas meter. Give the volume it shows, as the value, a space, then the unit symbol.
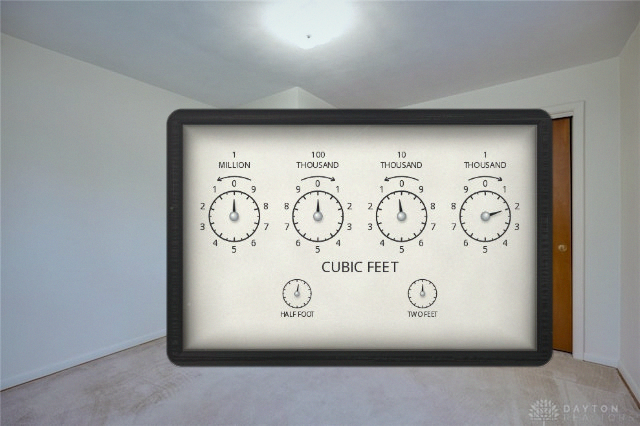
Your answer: 200 ft³
